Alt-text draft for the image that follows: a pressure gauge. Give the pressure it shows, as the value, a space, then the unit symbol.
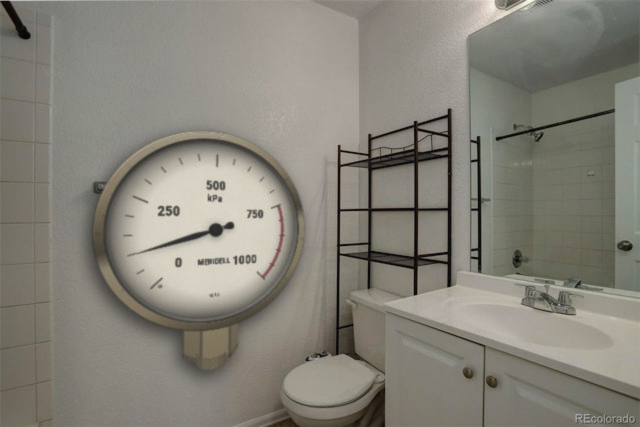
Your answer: 100 kPa
